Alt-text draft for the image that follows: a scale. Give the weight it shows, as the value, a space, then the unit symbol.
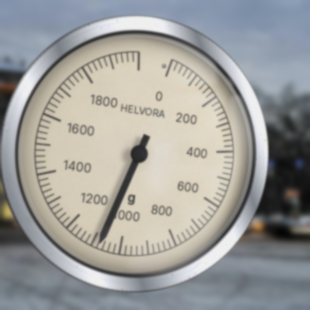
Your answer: 1080 g
